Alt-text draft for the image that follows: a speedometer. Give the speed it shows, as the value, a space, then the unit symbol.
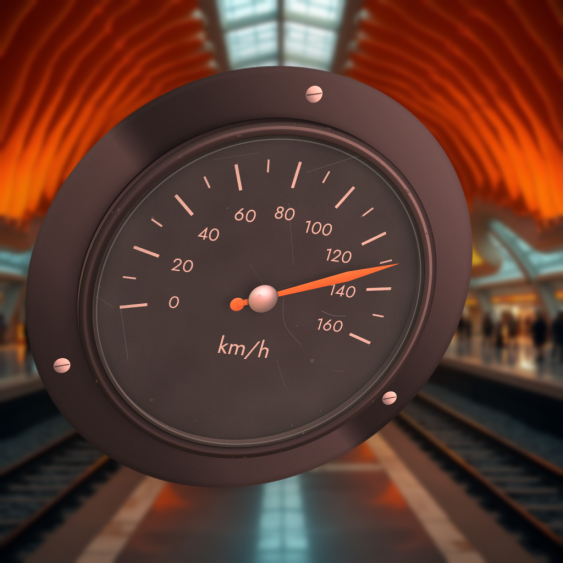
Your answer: 130 km/h
